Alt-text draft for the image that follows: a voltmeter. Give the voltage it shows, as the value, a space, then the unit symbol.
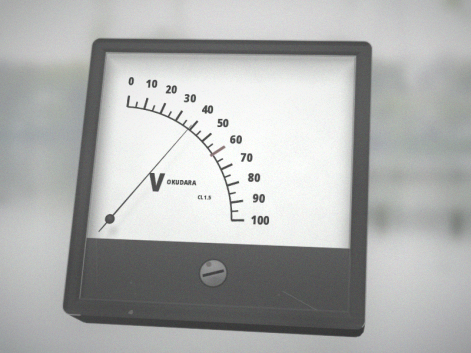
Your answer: 40 V
